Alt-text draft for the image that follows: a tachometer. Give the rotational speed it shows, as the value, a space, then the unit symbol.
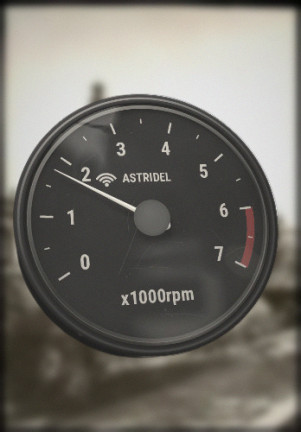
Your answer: 1750 rpm
